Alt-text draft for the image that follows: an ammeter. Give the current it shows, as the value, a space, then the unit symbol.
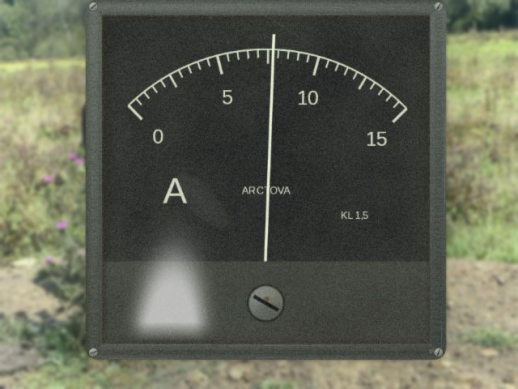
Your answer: 7.75 A
